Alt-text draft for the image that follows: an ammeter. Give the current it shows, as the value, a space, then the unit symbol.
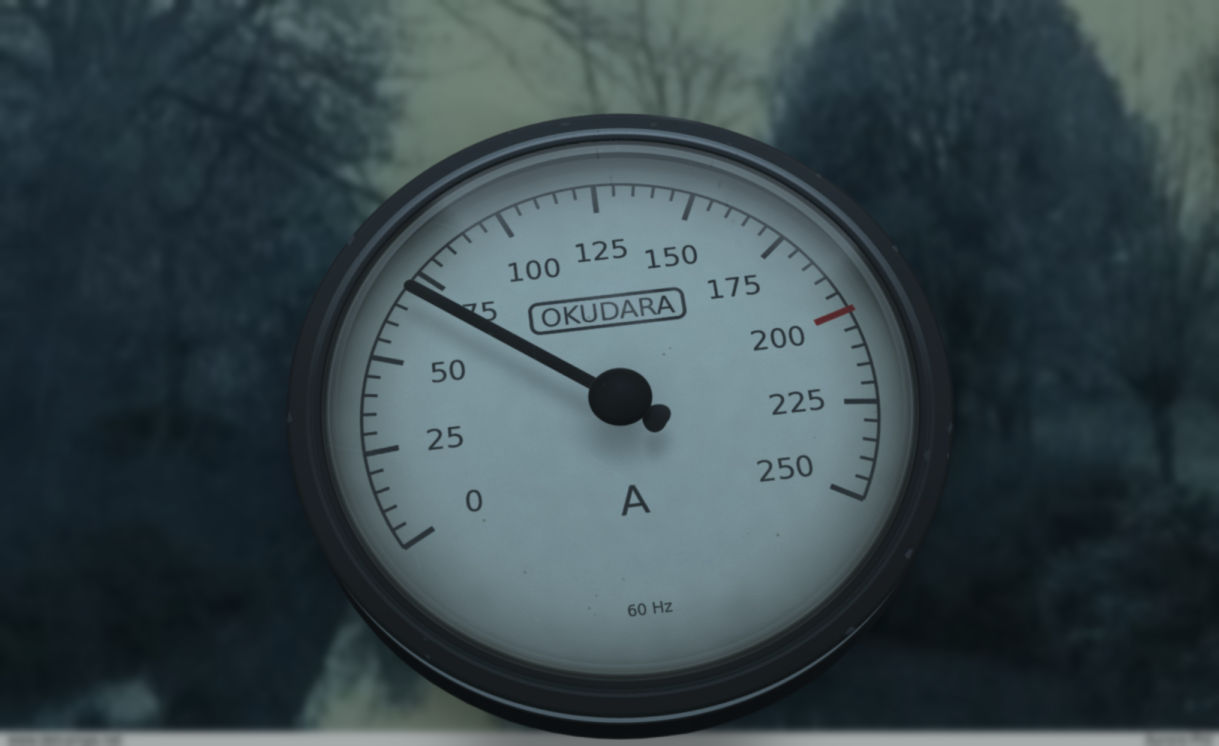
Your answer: 70 A
